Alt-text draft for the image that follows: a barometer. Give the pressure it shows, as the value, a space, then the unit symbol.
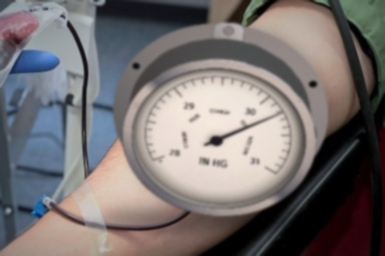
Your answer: 30.2 inHg
